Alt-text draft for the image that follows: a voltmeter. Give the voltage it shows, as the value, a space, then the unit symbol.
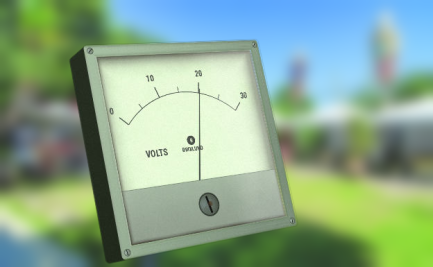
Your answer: 20 V
